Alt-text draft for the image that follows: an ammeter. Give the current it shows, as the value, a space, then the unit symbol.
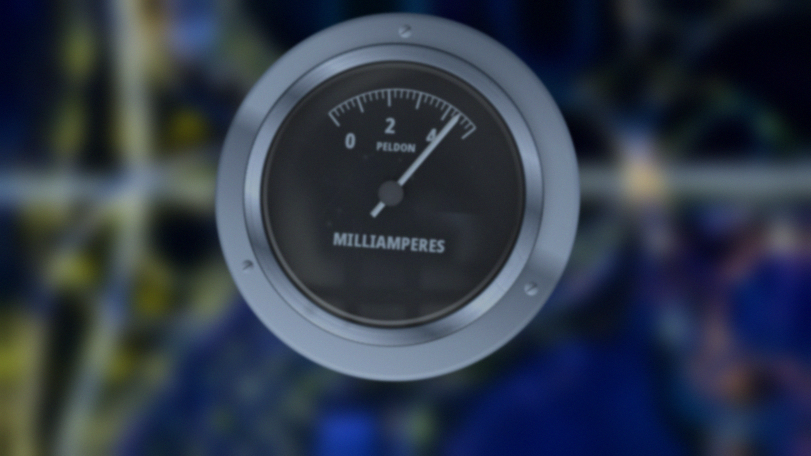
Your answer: 4.4 mA
